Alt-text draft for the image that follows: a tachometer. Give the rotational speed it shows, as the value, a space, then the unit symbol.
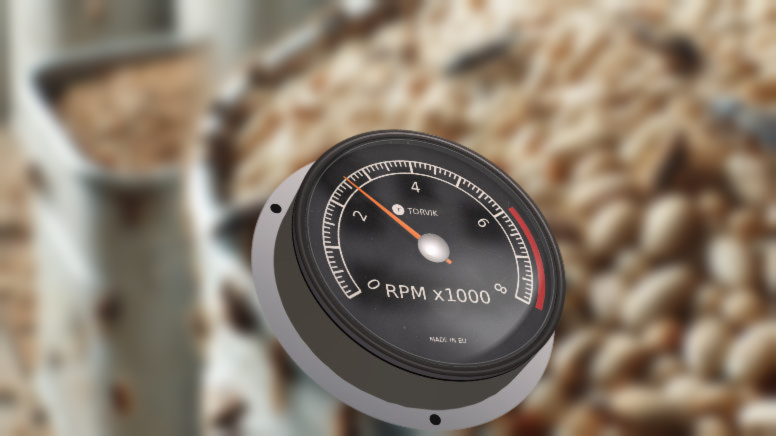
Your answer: 2500 rpm
